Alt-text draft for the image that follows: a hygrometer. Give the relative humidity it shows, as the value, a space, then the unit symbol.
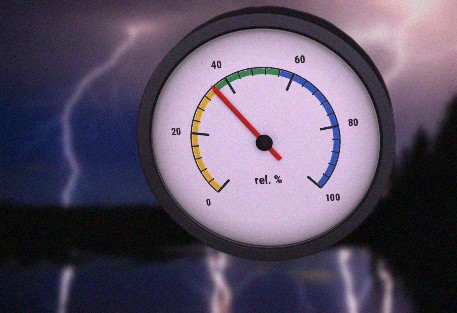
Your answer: 36 %
